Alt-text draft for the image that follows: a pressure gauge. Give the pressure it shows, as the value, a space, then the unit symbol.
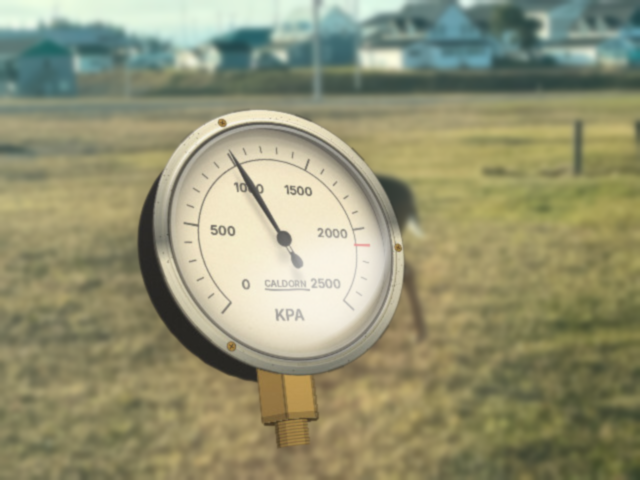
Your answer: 1000 kPa
